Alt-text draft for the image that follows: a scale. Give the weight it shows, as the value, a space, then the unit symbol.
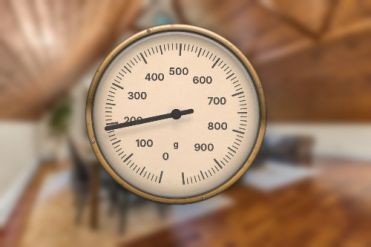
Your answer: 190 g
